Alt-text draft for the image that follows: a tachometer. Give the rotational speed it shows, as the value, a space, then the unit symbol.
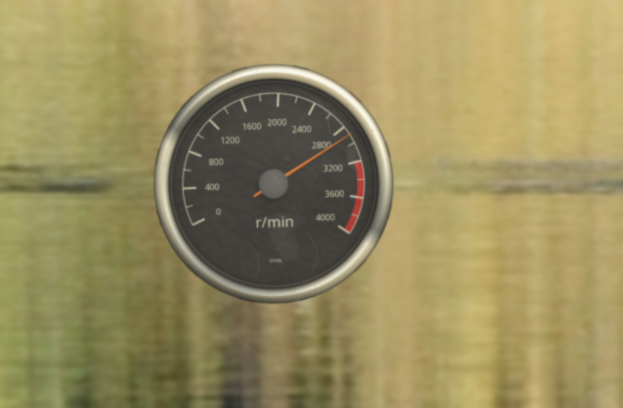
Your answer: 2900 rpm
